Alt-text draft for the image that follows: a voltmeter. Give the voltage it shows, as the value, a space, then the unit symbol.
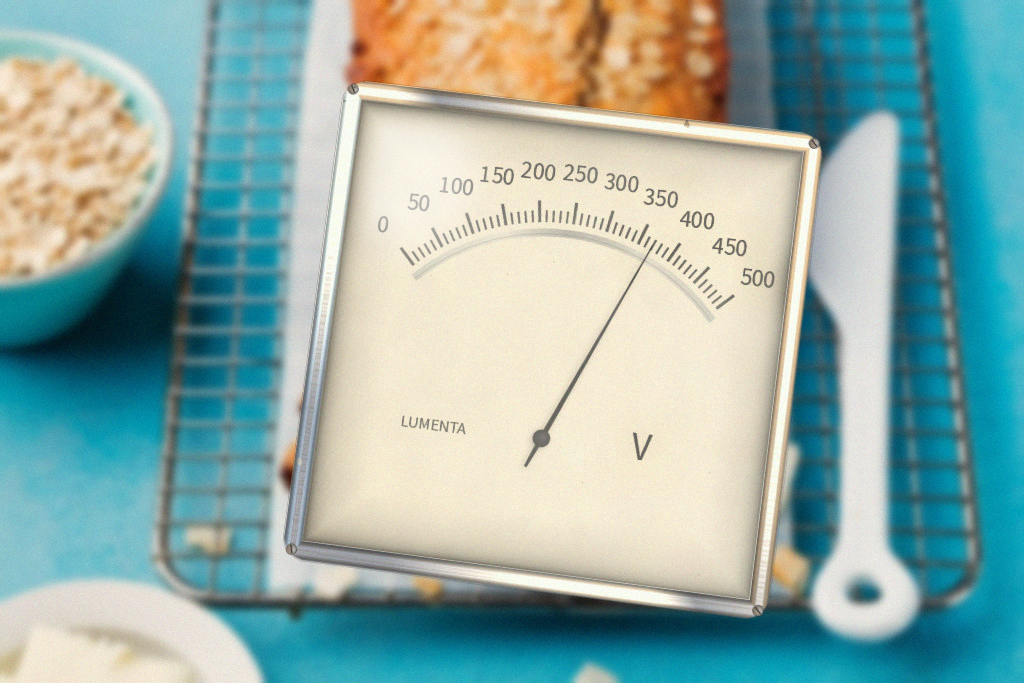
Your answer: 370 V
